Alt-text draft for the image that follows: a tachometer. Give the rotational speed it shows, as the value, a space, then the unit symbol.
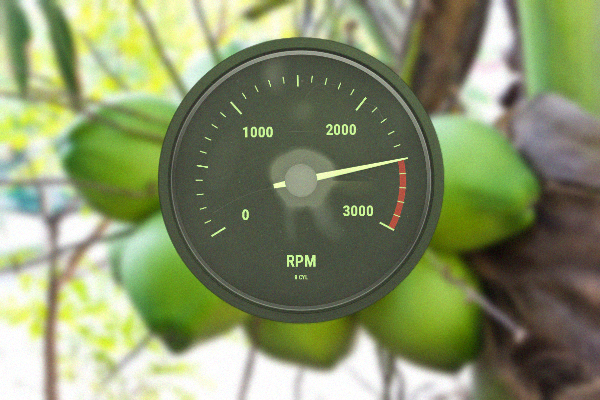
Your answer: 2500 rpm
